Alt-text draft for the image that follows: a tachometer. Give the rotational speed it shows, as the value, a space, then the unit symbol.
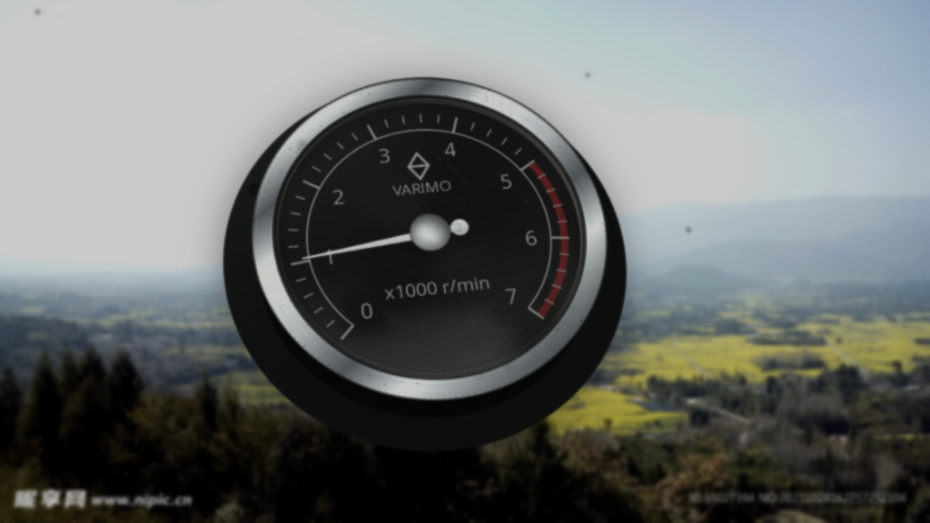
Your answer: 1000 rpm
